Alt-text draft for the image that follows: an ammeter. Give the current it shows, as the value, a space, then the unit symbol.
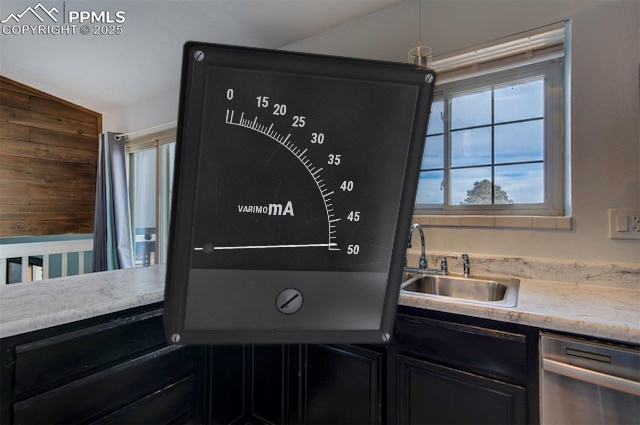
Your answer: 49 mA
